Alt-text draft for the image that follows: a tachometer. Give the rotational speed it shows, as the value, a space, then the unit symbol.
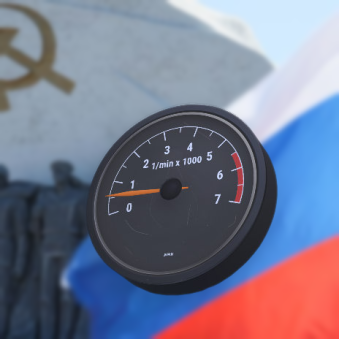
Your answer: 500 rpm
